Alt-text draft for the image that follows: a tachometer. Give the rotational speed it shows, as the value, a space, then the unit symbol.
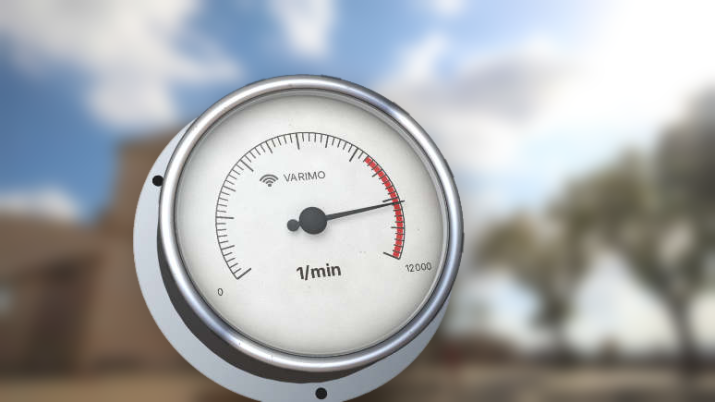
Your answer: 10200 rpm
